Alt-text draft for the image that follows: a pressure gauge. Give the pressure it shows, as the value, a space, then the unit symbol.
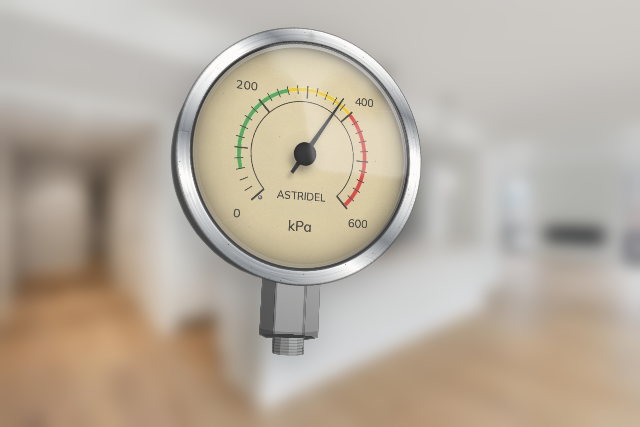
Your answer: 370 kPa
